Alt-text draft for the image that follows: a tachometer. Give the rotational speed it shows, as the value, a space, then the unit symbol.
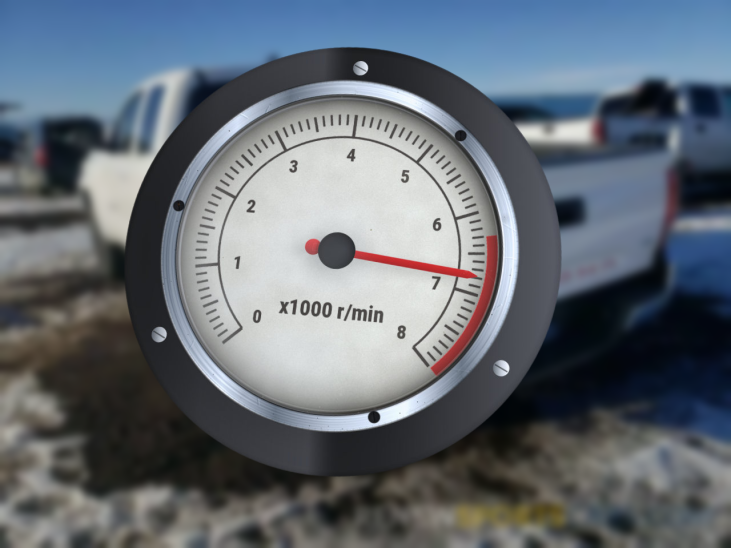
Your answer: 6800 rpm
